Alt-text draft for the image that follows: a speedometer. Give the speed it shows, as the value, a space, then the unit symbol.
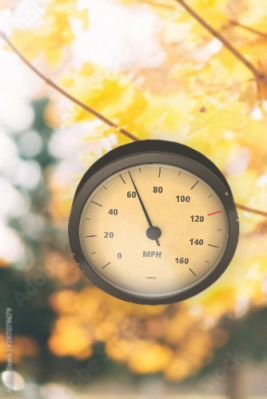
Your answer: 65 mph
